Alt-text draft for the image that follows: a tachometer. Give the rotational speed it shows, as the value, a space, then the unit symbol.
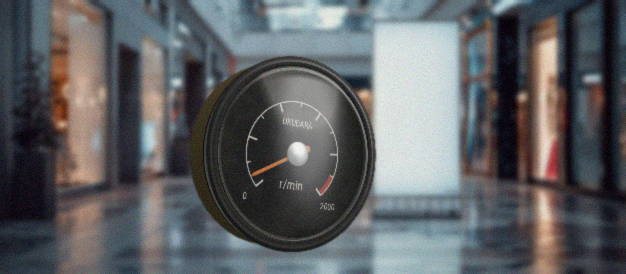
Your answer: 100 rpm
